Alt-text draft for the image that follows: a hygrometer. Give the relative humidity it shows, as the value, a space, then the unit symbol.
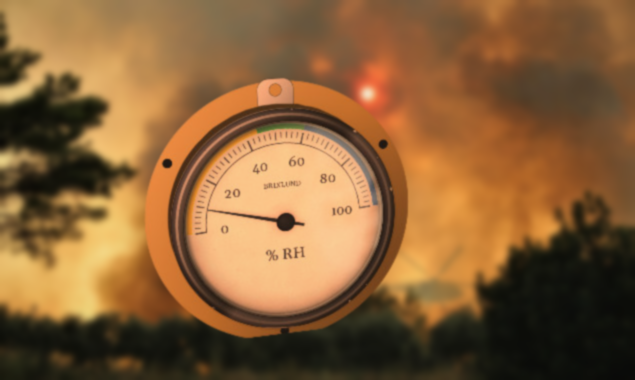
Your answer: 10 %
